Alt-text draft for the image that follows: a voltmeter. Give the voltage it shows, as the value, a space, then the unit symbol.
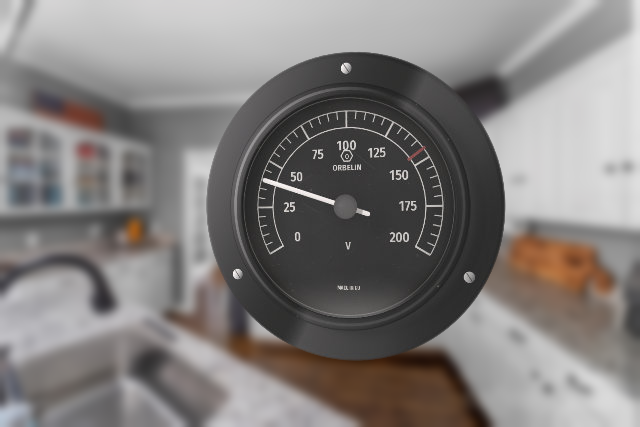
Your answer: 40 V
